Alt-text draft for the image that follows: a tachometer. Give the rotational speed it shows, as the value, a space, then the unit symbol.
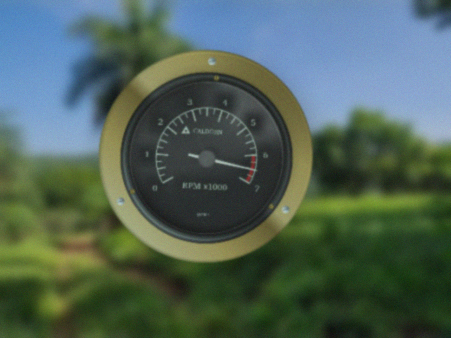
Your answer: 6500 rpm
